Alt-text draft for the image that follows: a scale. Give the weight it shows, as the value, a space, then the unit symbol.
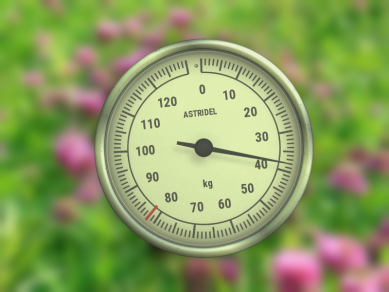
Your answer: 38 kg
